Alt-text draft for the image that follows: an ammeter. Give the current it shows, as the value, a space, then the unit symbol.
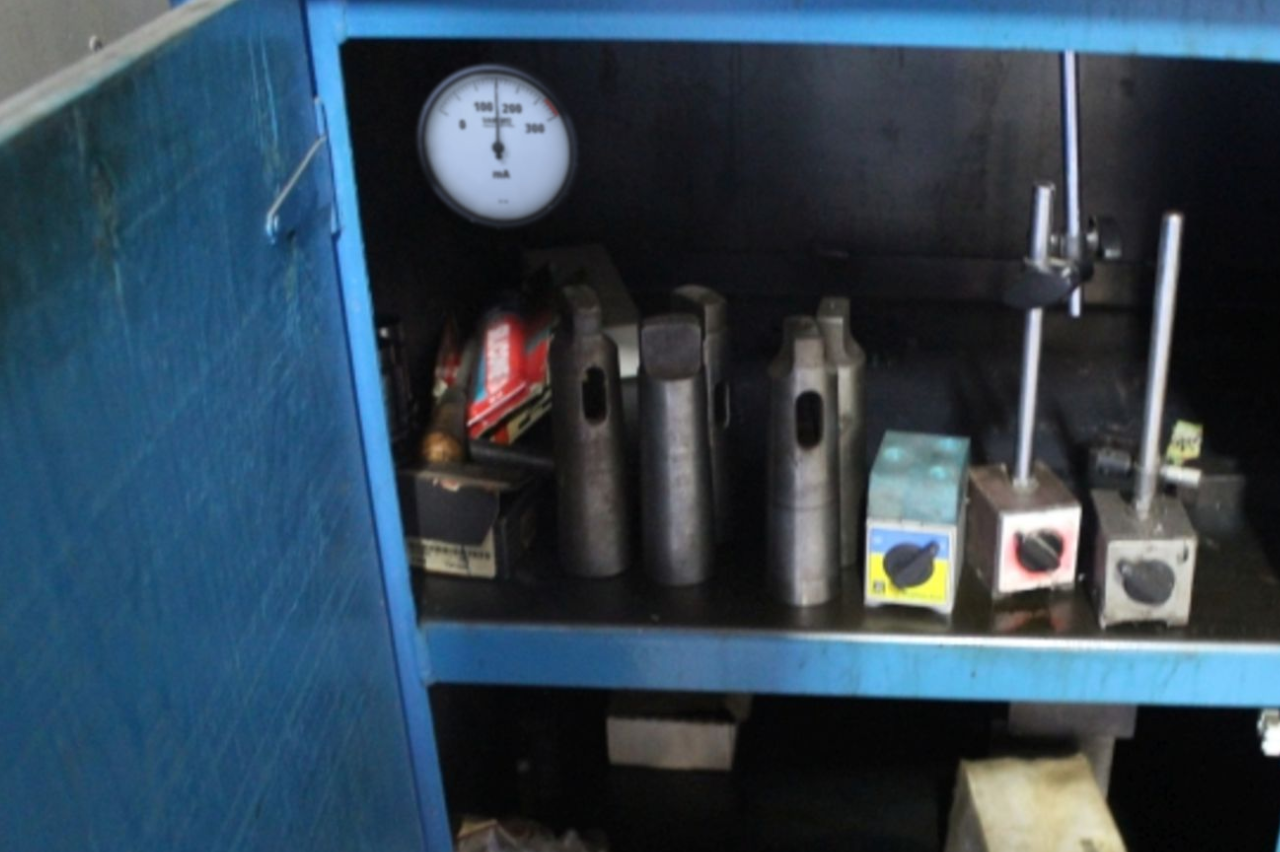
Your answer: 150 mA
